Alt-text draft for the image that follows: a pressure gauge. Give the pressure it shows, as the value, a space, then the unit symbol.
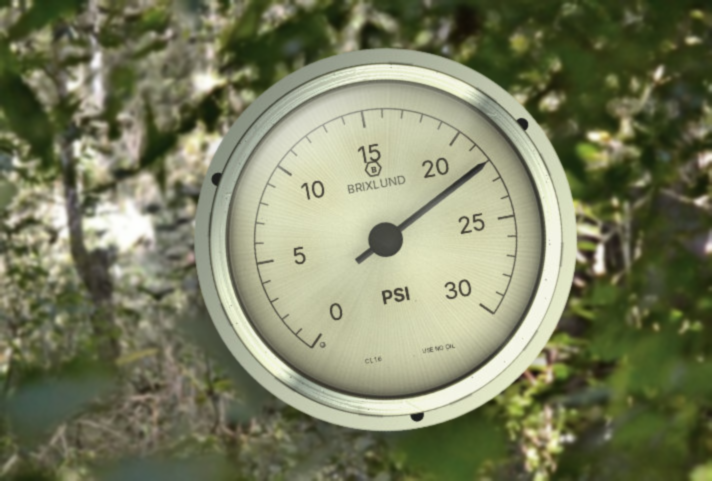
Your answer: 22 psi
